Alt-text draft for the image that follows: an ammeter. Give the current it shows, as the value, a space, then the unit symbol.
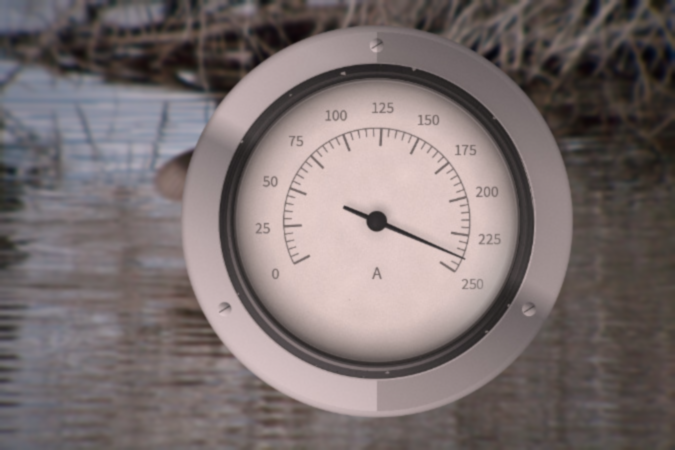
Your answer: 240 A
